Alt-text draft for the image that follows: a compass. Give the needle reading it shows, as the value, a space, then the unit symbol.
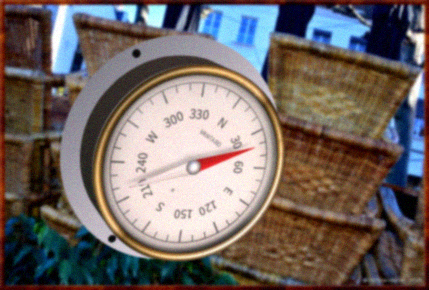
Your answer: 40 °
